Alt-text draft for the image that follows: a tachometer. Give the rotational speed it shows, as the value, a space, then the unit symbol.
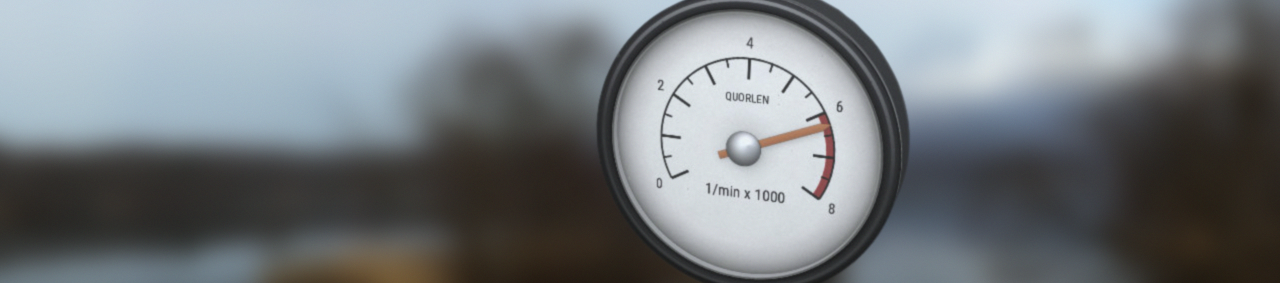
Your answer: 6250 rpm
